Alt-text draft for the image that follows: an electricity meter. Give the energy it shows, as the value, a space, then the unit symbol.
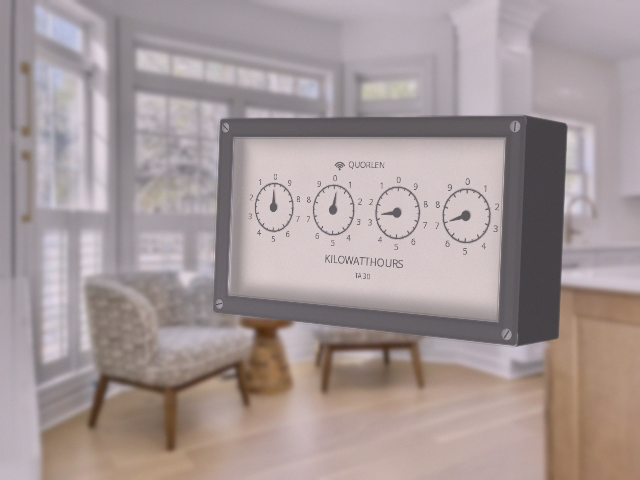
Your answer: 27 kWh
